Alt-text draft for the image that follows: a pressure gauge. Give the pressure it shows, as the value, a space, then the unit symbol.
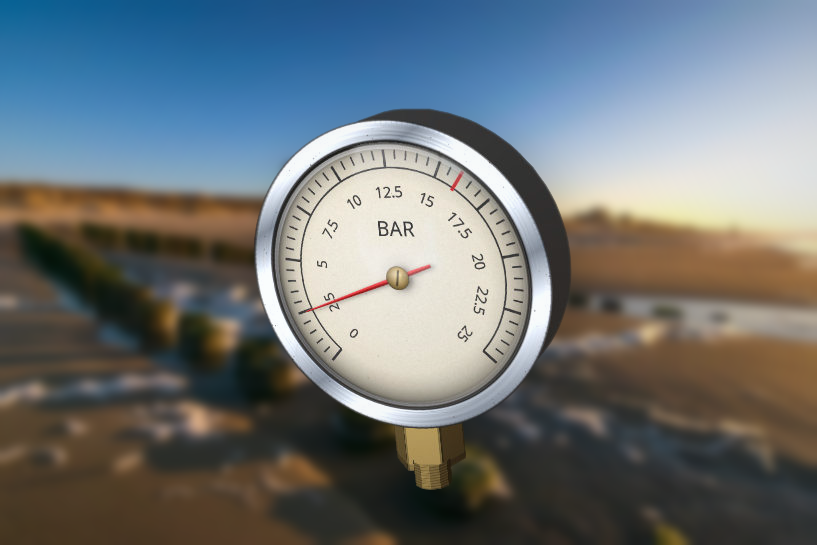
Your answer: 2.5 bar
